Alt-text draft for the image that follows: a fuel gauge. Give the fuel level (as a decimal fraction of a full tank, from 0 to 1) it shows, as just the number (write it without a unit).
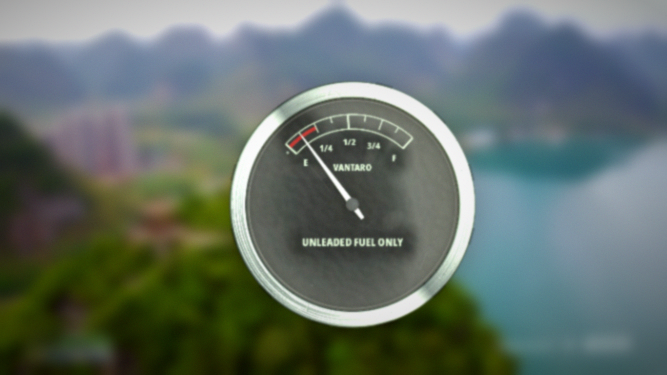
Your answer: 0.125
